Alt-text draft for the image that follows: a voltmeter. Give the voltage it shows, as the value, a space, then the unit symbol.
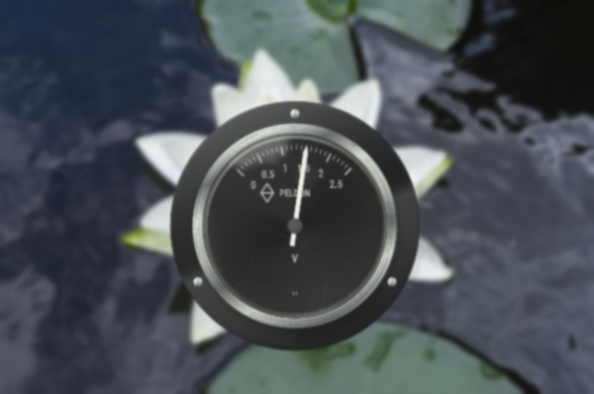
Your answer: 1.5 V
